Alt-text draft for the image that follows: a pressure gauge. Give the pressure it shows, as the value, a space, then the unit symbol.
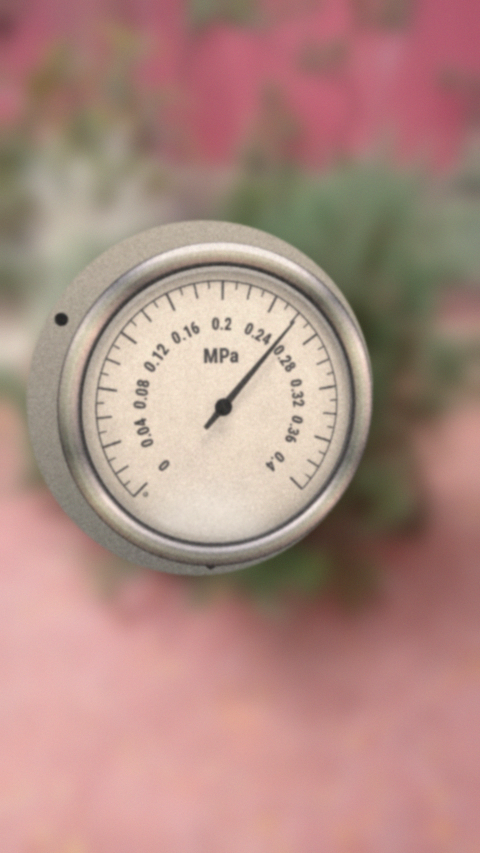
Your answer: 0.26 MPa
